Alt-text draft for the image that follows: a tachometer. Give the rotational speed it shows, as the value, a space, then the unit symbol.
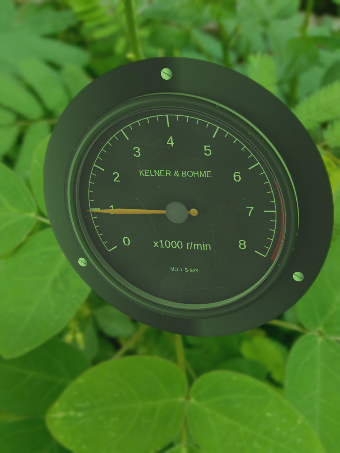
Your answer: 1000 rpm
